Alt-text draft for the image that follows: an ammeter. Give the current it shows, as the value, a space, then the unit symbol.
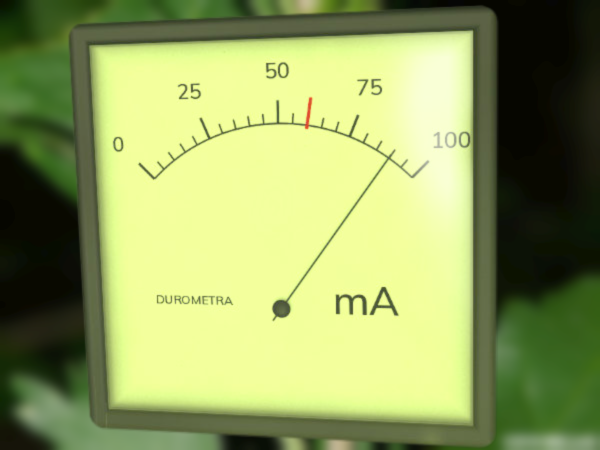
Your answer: 90 mA
